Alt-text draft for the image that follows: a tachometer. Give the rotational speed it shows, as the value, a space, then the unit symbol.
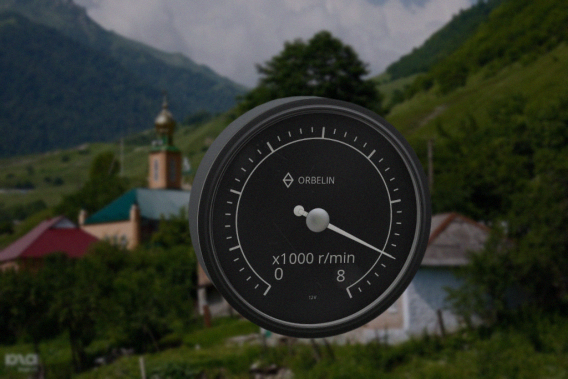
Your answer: 7000 rpm
